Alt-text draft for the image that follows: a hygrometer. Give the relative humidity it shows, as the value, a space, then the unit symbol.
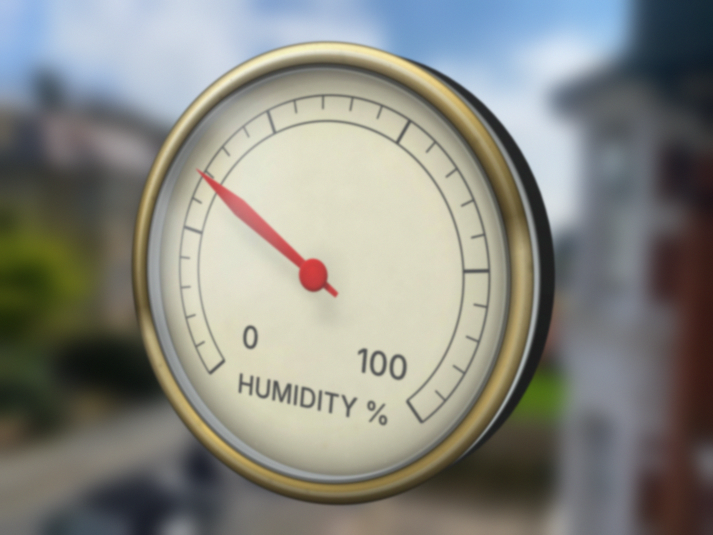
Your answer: 28 %
